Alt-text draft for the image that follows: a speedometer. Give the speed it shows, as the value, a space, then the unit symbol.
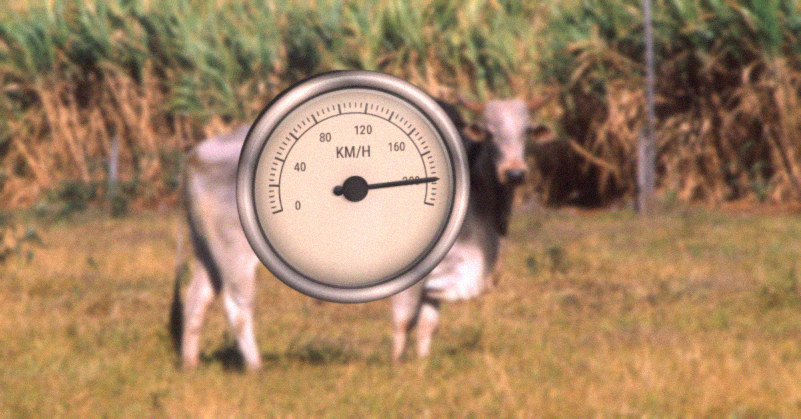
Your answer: 200 km/h
